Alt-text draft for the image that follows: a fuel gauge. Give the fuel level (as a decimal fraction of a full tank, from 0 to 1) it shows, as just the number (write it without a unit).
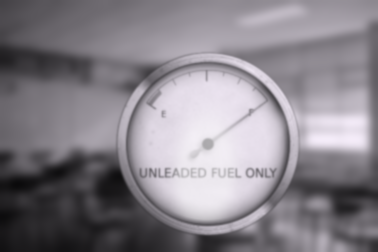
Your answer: 1
